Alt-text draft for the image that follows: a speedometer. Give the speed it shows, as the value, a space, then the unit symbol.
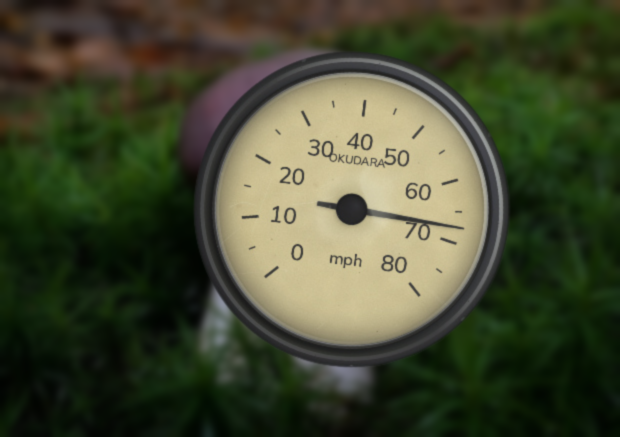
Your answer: 67.5 mph
